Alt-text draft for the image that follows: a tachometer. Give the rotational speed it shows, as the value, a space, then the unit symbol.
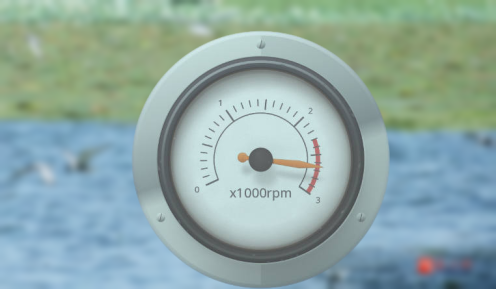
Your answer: 2650 rpm
